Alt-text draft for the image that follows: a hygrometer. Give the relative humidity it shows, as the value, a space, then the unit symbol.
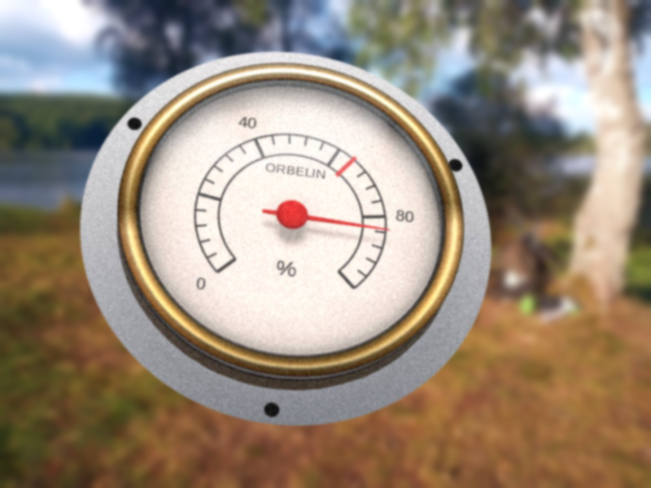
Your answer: 84 %
